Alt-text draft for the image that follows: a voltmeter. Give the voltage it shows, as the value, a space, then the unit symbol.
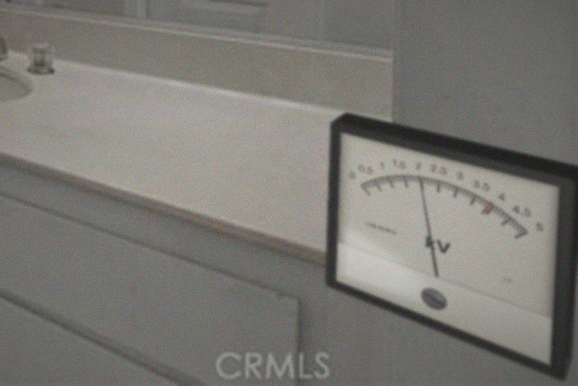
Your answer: 2 kV
